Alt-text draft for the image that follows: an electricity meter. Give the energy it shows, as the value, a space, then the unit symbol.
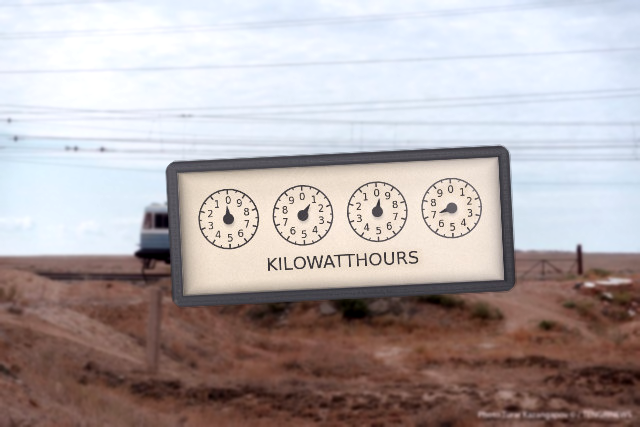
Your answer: 97 kWh
